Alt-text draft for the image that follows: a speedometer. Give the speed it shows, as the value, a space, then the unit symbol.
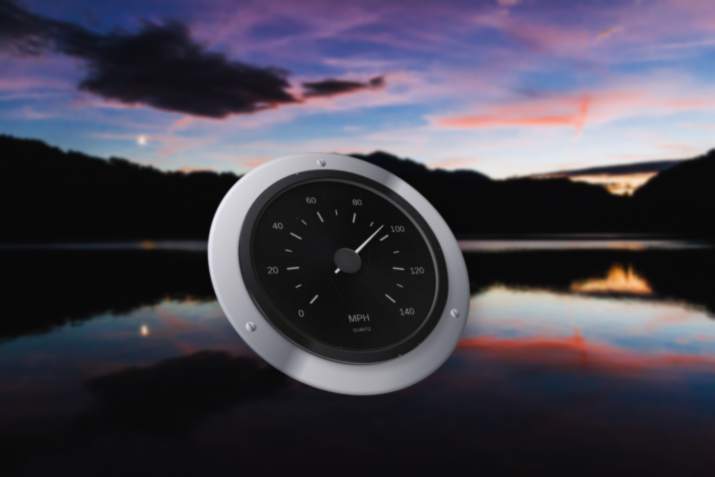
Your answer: 95 mph
